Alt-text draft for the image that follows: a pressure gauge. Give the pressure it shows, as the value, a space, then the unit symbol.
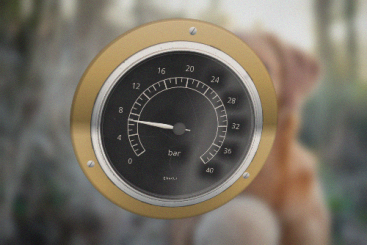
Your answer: 7 bar
